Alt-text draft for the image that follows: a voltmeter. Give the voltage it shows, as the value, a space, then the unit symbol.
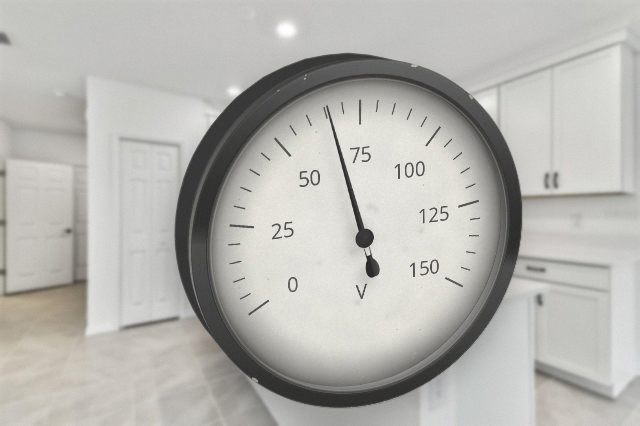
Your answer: 65 V
